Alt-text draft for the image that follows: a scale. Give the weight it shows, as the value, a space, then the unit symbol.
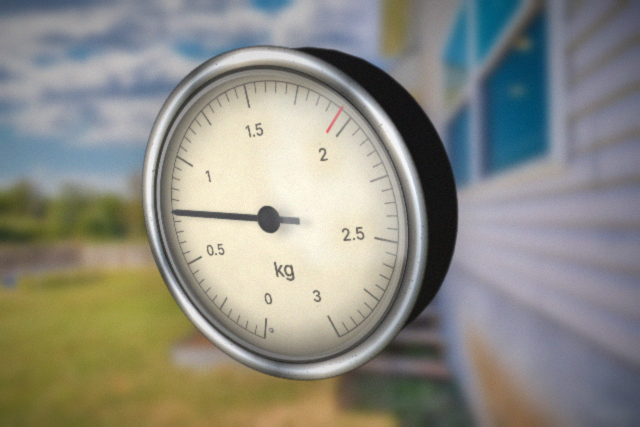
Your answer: 0.75 kg
